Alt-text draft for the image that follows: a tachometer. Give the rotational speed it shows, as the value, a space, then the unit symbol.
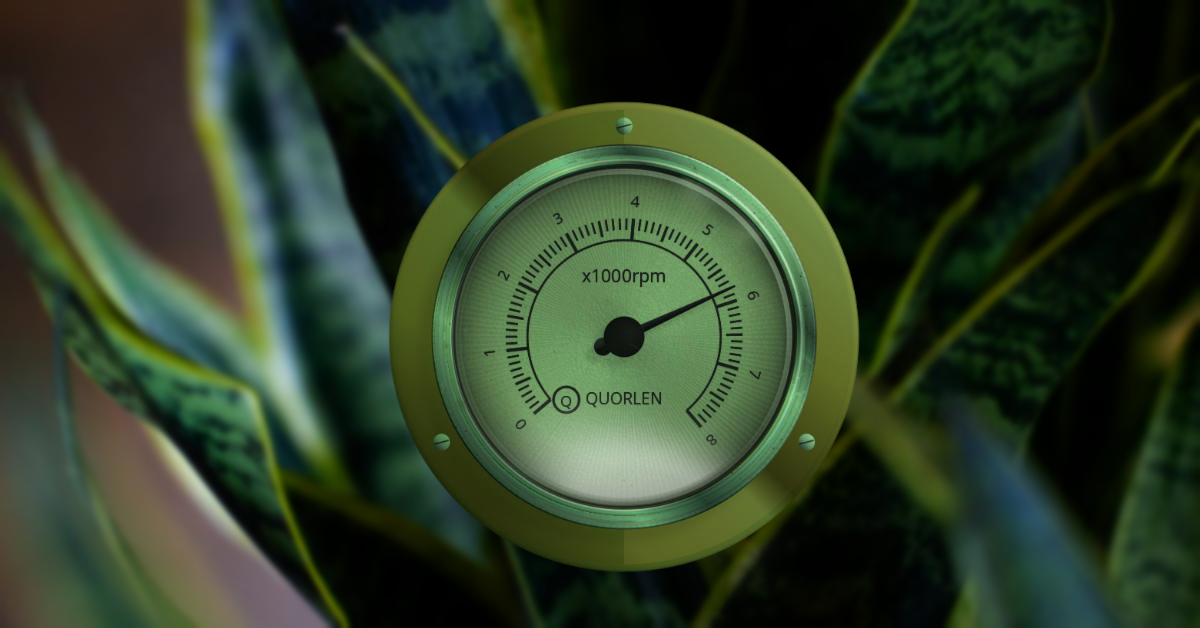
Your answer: 5800 rpm
